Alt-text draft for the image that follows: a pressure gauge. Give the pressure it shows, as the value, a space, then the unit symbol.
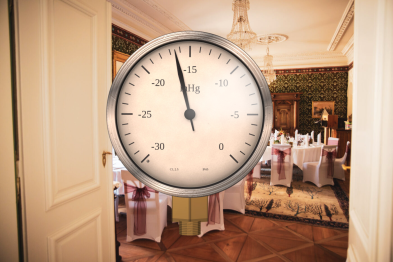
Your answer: -16.5 inHg
